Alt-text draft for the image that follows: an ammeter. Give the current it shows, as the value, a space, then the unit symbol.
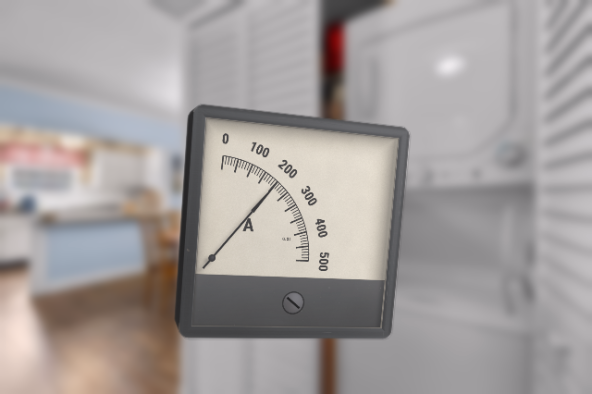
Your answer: 200 A
